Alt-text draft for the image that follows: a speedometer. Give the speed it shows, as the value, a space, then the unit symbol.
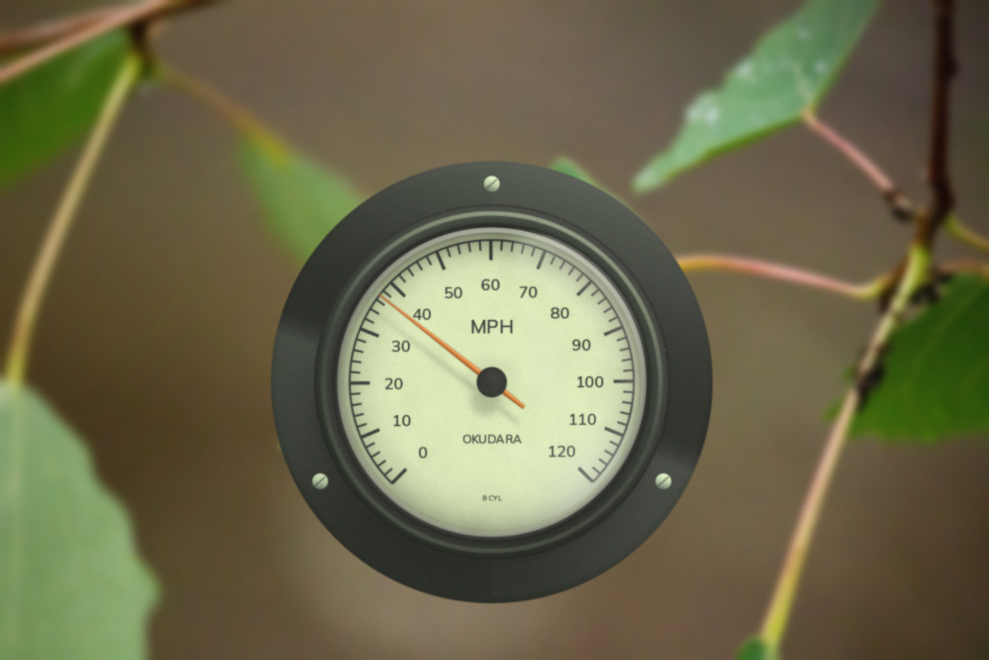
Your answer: 37 mph
